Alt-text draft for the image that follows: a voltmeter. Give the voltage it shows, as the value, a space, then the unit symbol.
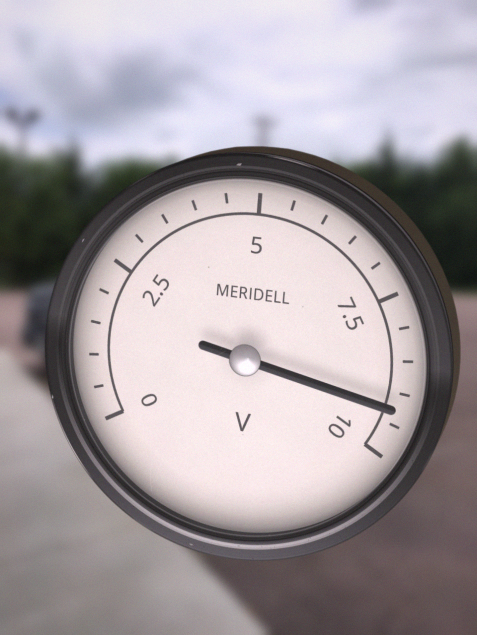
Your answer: 9.25 V
